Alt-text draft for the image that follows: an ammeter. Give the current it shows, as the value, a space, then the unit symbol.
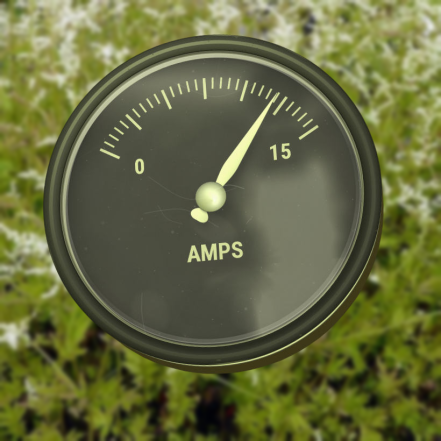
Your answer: 12 A
